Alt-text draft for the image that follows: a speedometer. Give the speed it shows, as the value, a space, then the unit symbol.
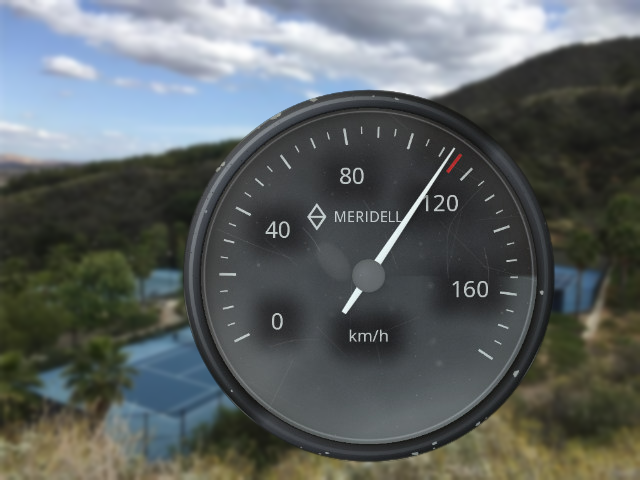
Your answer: 112.5 km/h
